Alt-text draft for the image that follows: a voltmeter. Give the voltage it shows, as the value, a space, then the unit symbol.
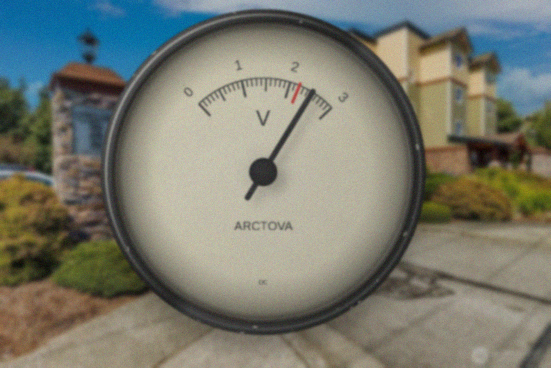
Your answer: 2.5 V
